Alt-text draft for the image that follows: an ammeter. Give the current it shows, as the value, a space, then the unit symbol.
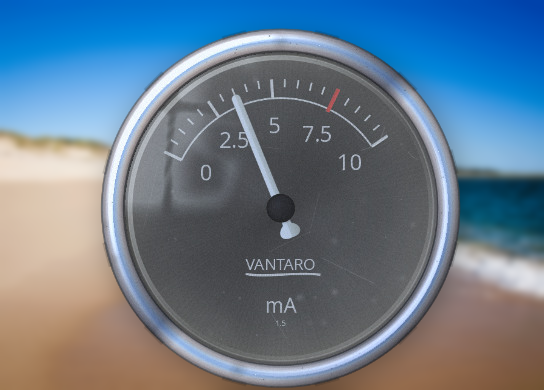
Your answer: 3.5 mA
